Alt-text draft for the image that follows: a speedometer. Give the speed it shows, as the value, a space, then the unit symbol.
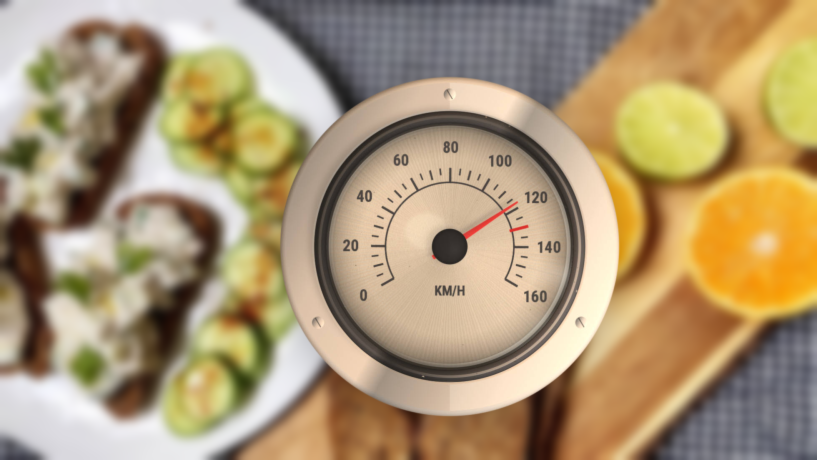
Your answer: 117.5 km/h
